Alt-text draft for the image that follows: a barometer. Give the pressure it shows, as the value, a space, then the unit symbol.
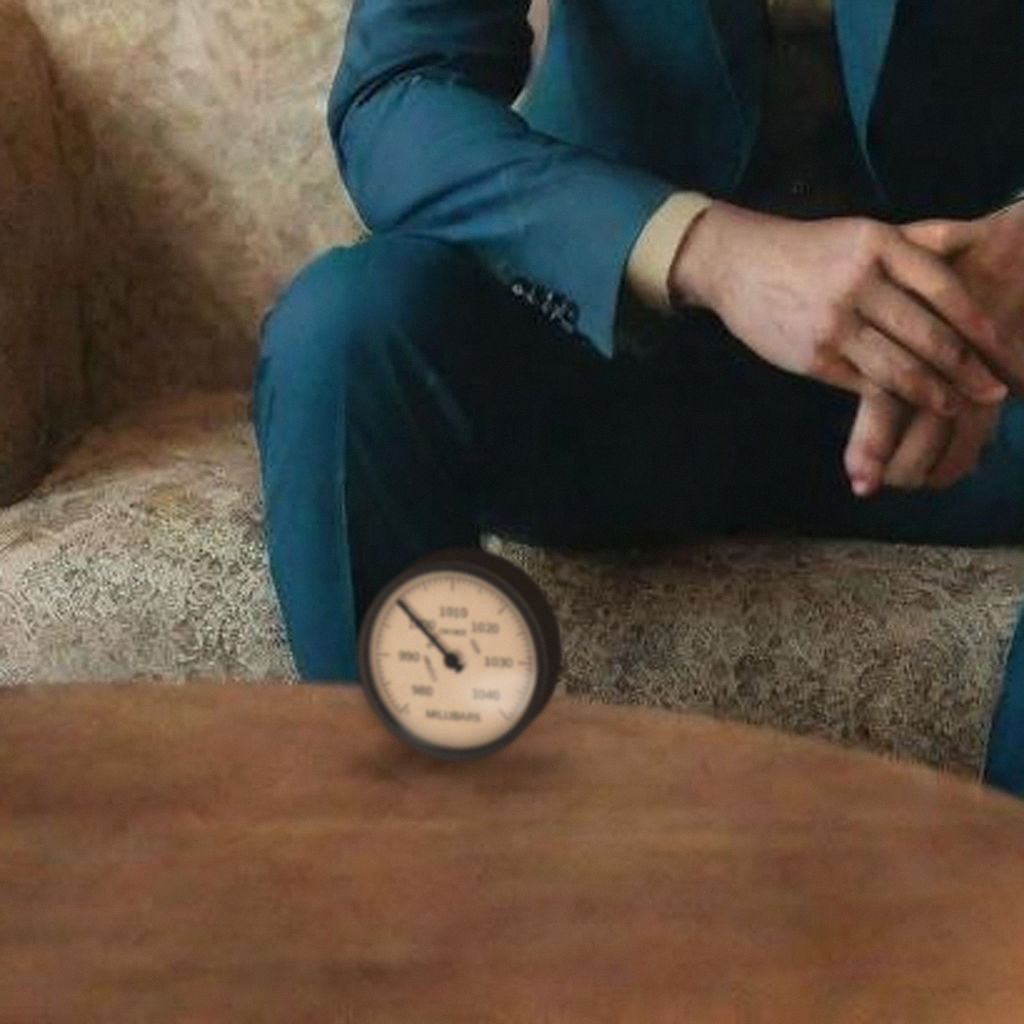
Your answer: 1000 mbar
